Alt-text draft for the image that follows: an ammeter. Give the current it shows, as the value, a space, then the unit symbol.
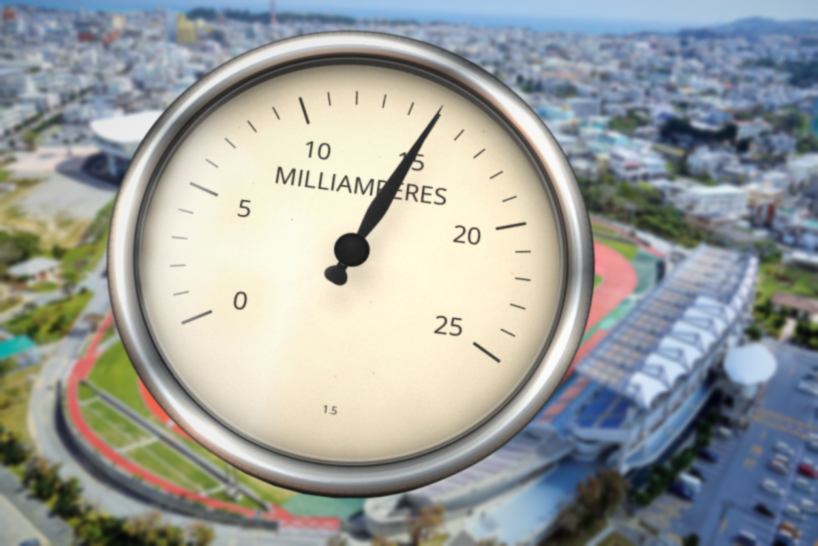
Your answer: 15 mA
